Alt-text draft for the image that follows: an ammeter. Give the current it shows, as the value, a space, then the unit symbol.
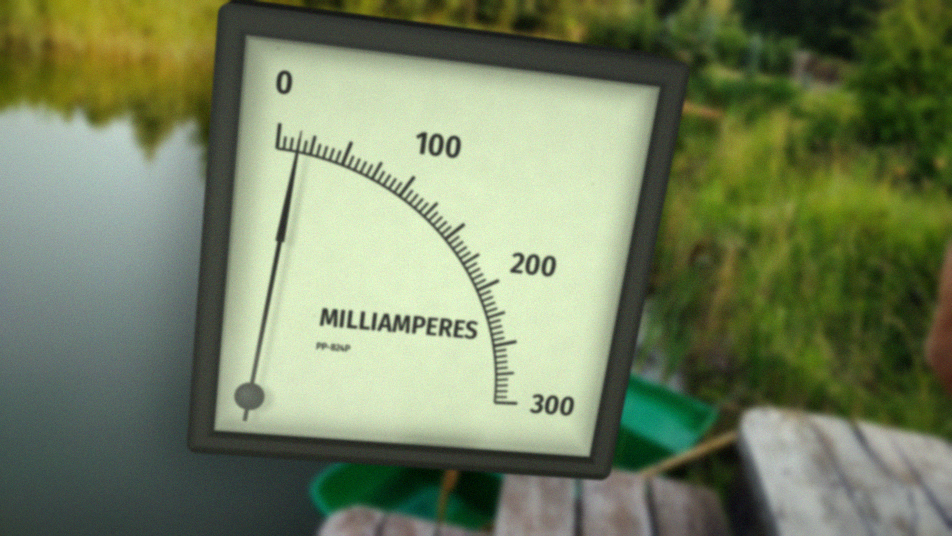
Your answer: 15 mA
